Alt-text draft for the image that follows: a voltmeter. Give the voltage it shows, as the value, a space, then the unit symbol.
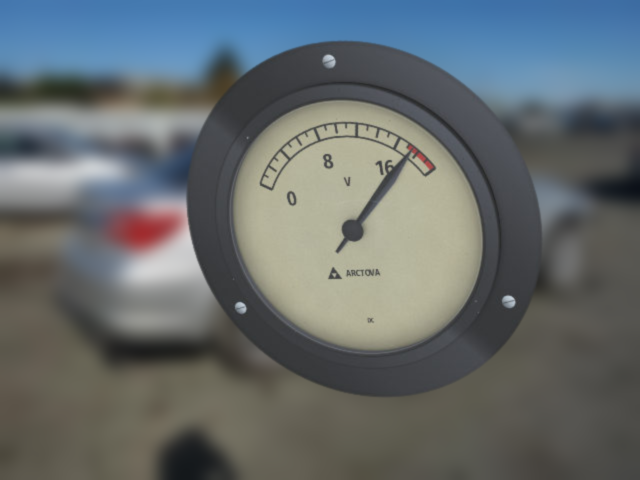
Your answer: 17.5 V
